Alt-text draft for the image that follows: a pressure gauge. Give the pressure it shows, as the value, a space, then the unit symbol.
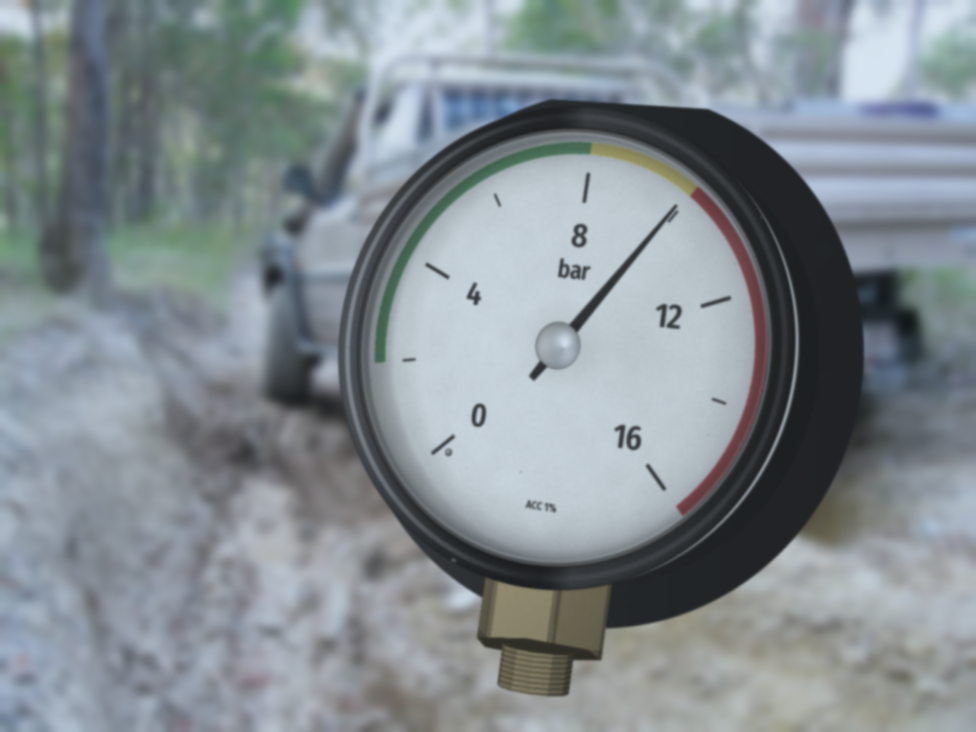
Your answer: 10 bar
